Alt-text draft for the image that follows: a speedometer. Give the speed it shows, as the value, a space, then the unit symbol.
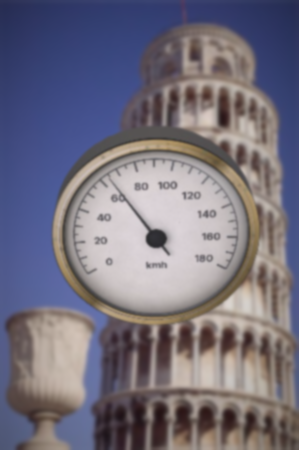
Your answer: 65 km/h
